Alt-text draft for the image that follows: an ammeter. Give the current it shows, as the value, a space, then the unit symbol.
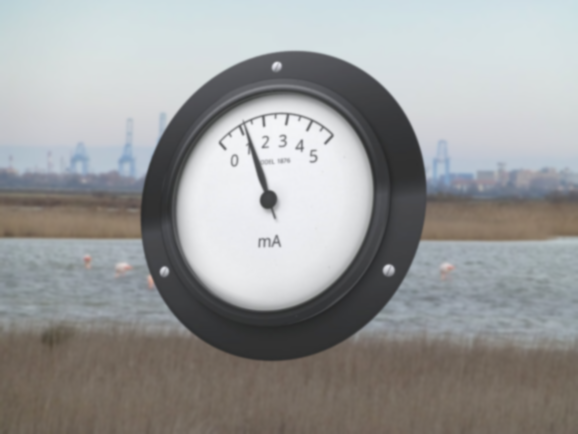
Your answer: 1.25 mA
